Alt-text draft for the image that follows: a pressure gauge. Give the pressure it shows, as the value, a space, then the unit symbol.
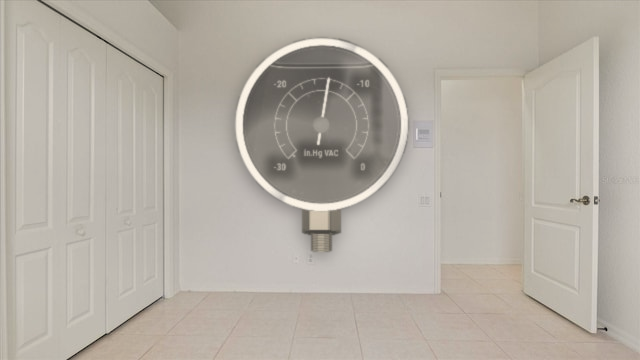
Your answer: -14 inHg
